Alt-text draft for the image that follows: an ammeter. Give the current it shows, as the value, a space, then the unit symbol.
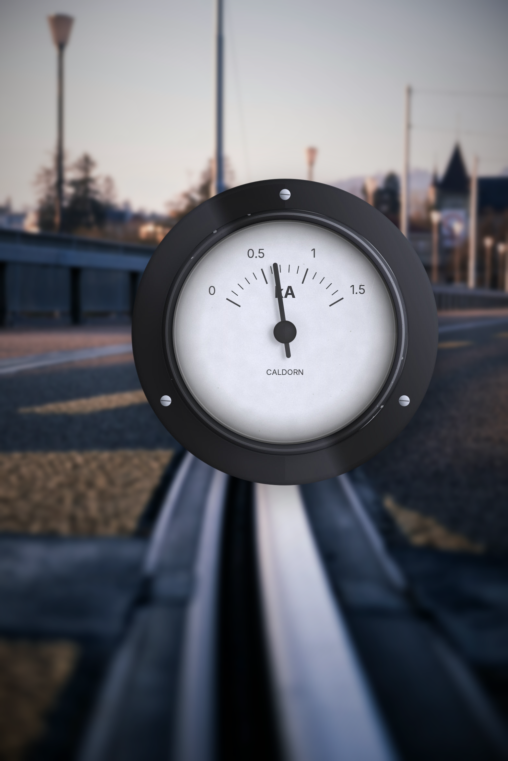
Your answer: 0.65 kA
